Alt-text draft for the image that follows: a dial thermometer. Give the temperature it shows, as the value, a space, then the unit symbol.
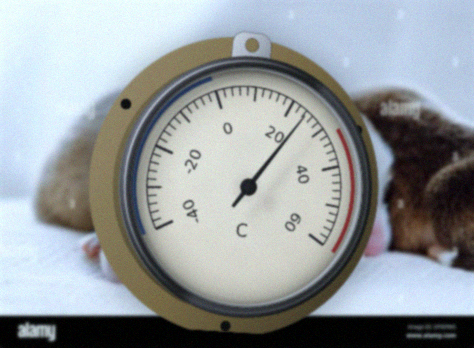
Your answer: 24 °C
